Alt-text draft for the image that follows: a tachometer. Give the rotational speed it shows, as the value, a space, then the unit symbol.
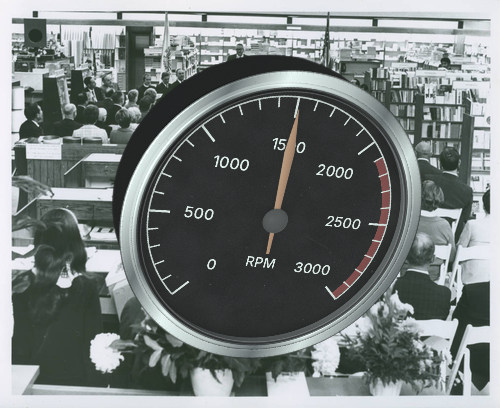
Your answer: 1500 rpm
